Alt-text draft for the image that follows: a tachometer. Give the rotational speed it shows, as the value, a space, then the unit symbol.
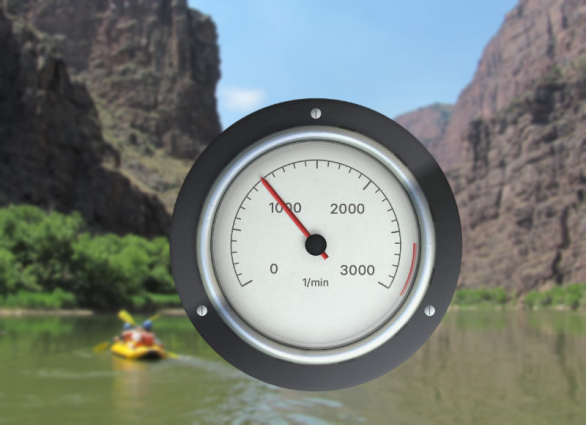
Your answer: 1000 rpm
